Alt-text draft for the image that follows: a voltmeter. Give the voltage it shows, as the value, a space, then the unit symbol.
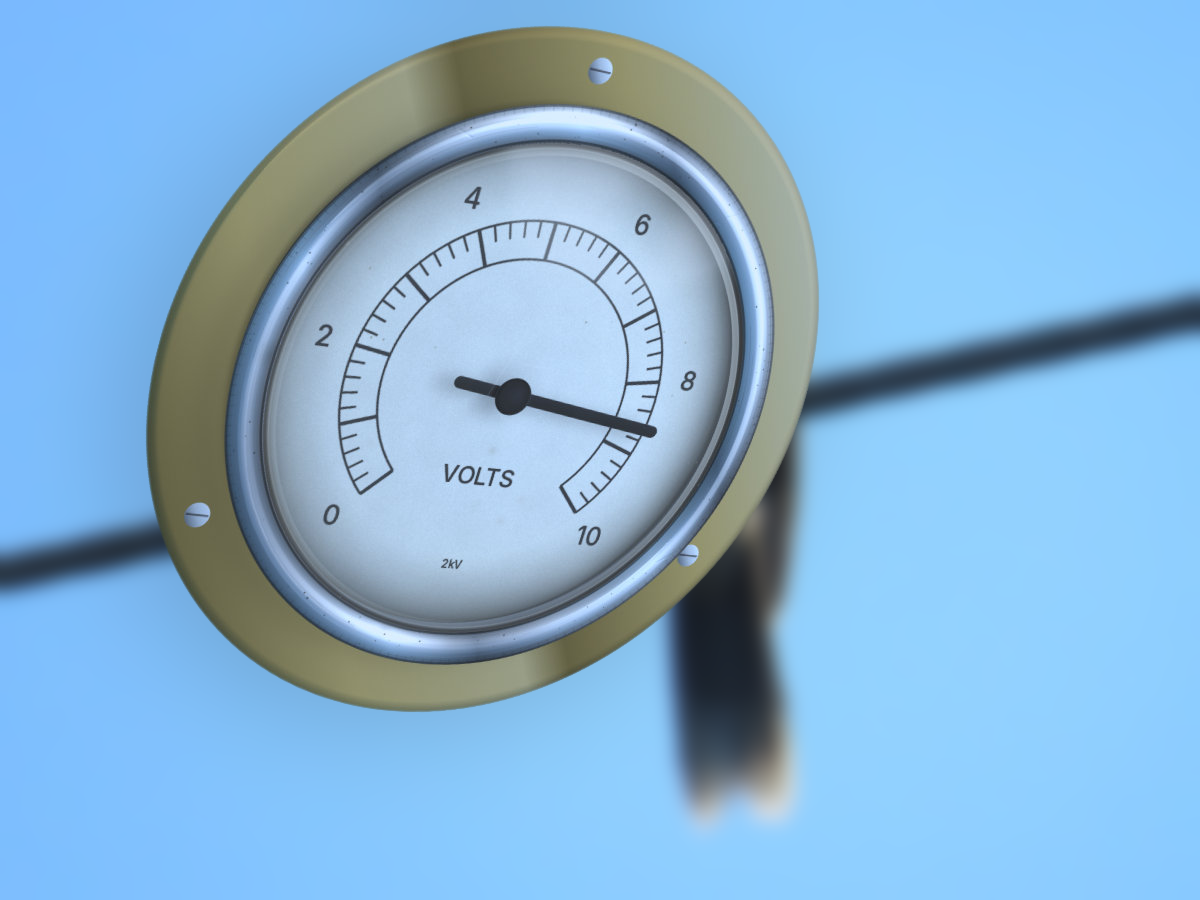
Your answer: 8.6 V
